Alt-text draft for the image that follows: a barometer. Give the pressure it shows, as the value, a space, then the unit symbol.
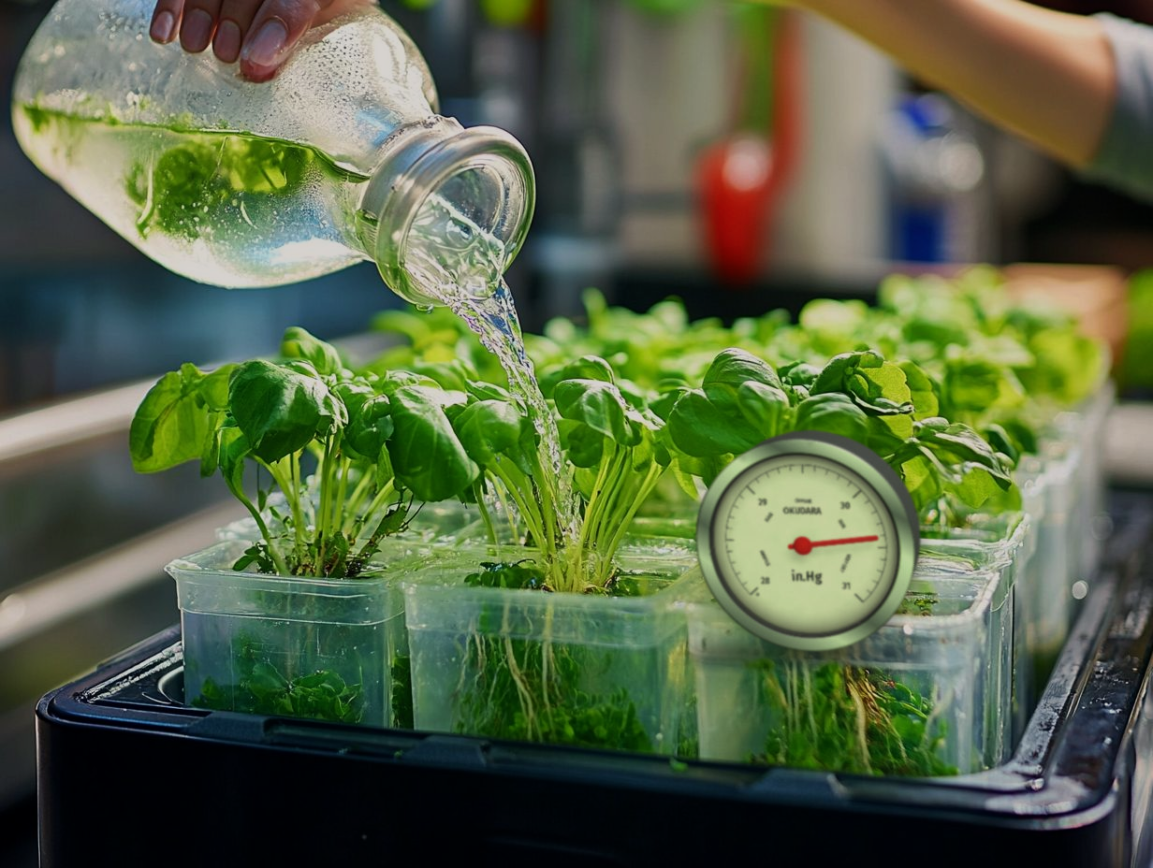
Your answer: 30.4 inHg
